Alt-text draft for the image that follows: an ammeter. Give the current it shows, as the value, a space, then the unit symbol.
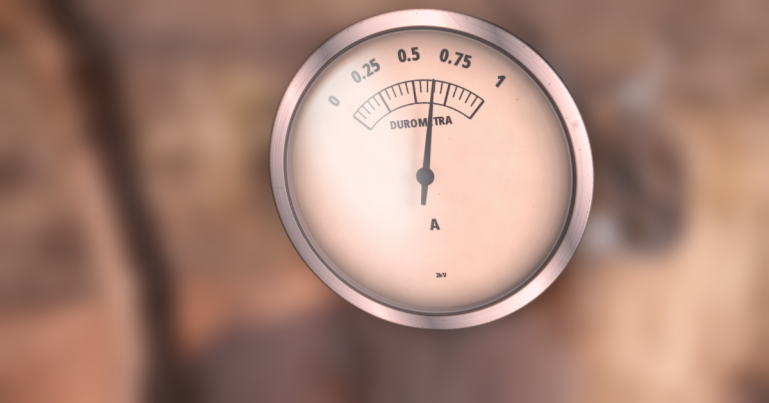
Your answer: 0.65 A
